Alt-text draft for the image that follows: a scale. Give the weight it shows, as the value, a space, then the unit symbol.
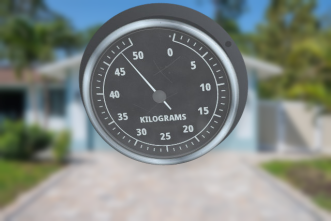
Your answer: 48 kg
